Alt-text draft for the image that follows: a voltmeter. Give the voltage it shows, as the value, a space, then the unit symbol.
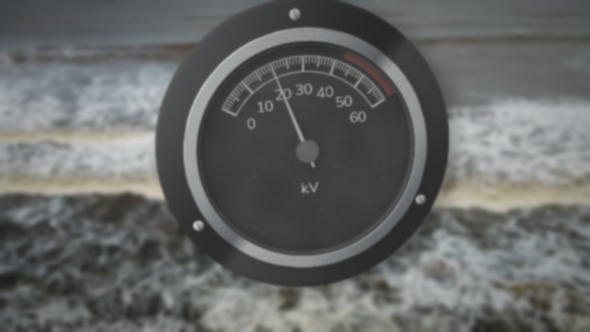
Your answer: 20 kV
